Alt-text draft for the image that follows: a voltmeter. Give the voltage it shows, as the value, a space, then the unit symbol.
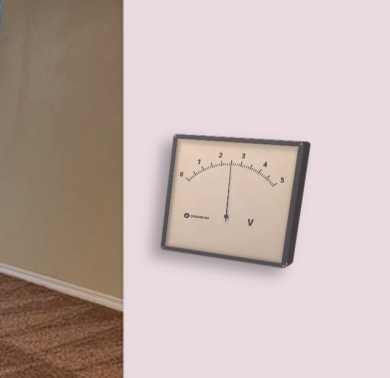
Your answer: 2.5 V
